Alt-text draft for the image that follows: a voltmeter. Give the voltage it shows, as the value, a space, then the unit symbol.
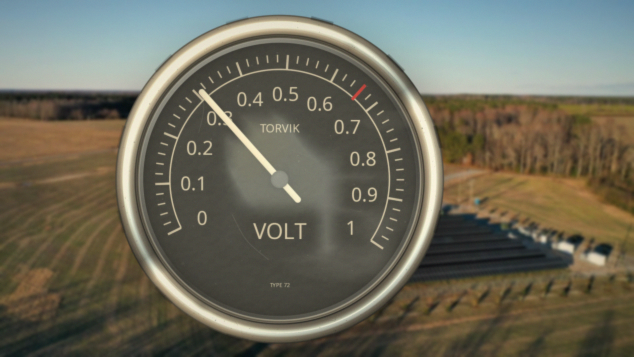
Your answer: 0.31 V
